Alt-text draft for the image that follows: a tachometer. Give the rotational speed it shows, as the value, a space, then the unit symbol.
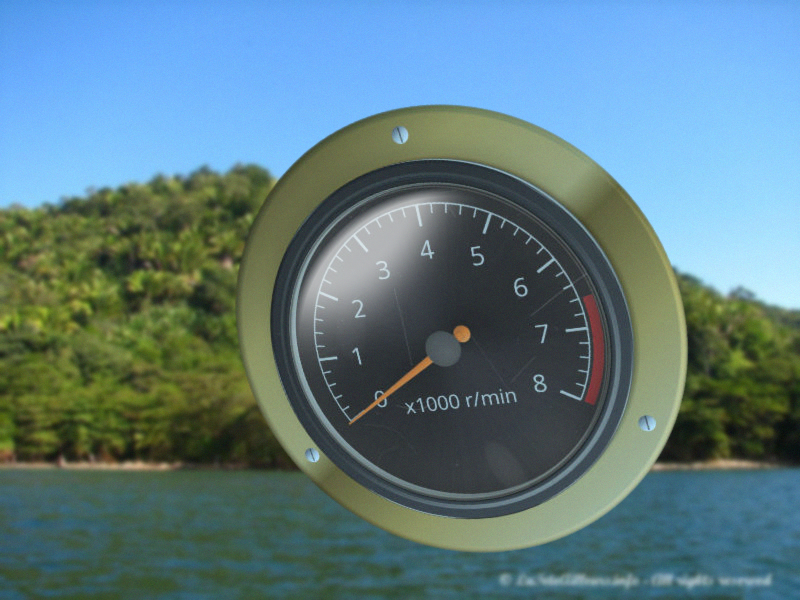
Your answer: 0 rpm
